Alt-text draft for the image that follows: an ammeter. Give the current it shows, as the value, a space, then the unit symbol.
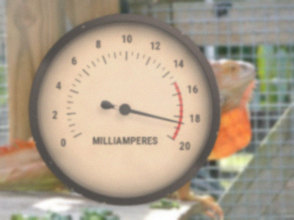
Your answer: 18.5 mA
